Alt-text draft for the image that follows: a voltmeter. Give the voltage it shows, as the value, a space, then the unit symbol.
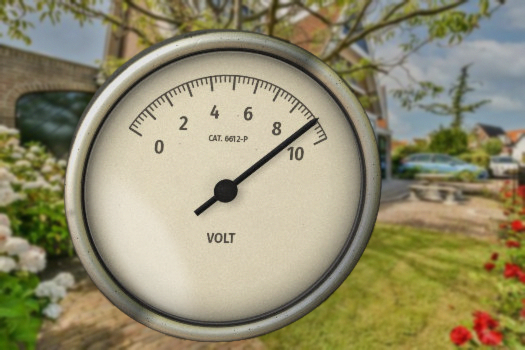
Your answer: 9 V
